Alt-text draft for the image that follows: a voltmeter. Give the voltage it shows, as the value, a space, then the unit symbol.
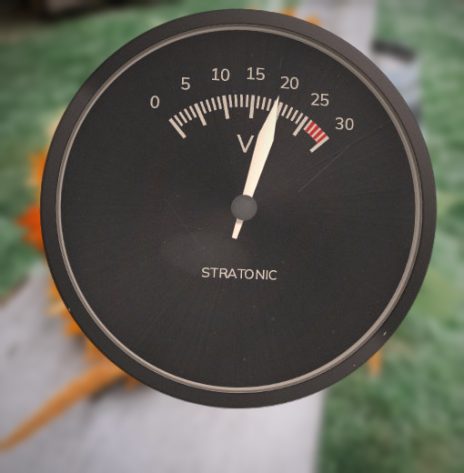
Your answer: 19 V
